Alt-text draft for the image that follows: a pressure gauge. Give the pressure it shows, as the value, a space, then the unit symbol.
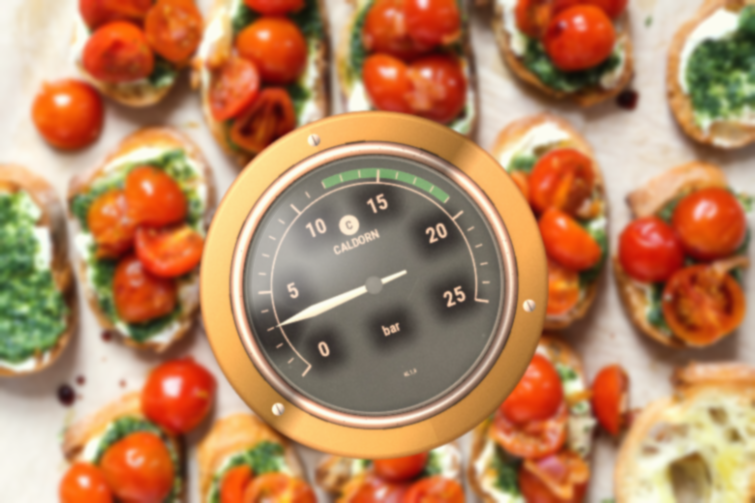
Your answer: 3 bar
